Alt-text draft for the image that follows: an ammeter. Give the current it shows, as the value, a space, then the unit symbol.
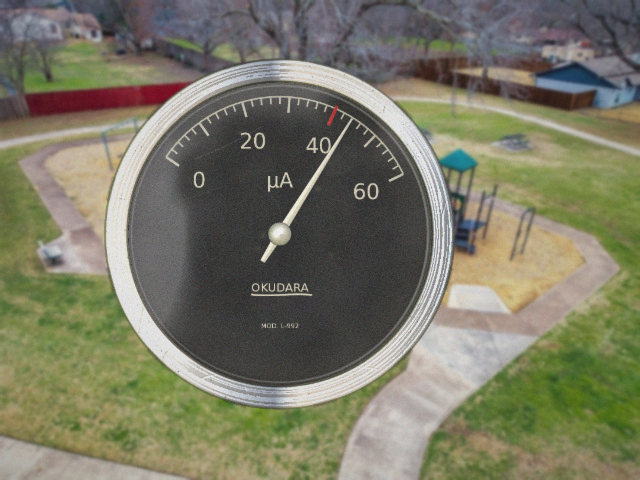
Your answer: 44 µA
